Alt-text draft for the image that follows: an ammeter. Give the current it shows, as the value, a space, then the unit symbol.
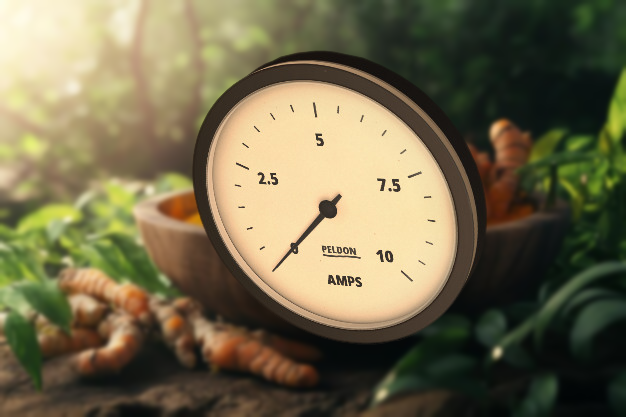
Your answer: 0 A
